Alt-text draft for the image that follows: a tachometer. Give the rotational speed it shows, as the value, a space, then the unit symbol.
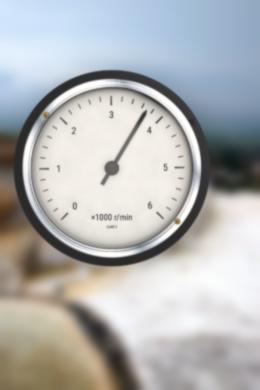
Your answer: 3700 rpm
